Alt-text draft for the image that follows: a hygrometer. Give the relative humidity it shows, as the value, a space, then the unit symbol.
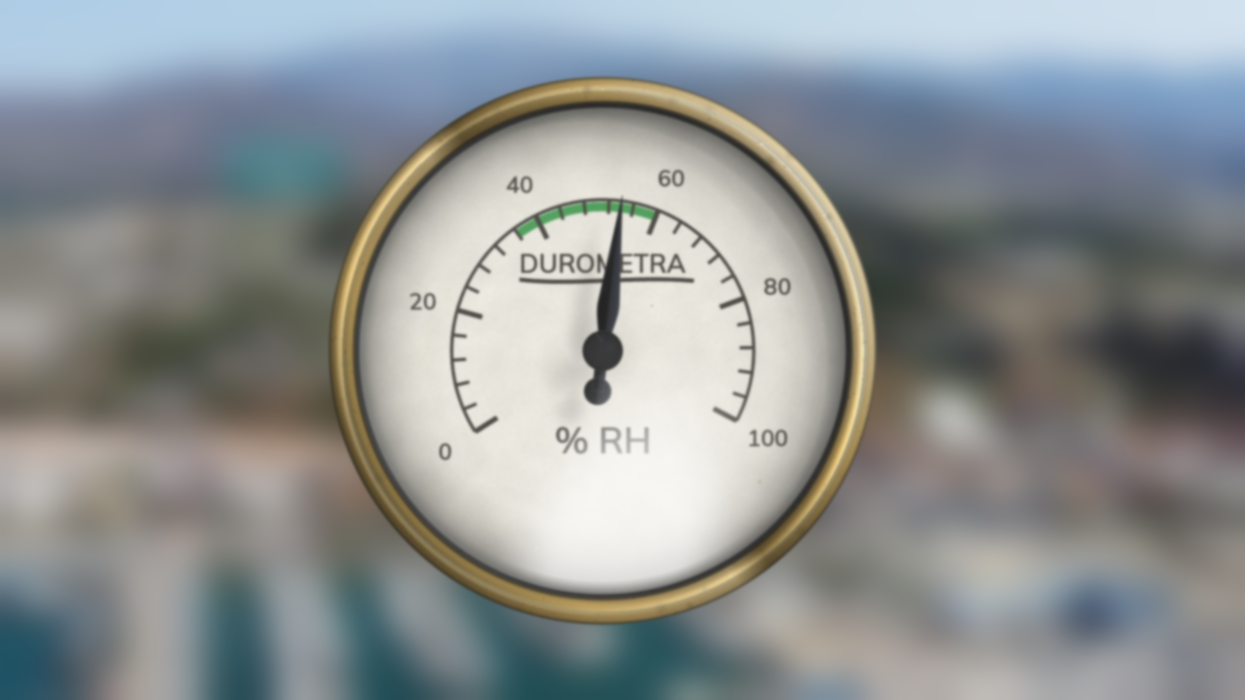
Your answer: 54 %
